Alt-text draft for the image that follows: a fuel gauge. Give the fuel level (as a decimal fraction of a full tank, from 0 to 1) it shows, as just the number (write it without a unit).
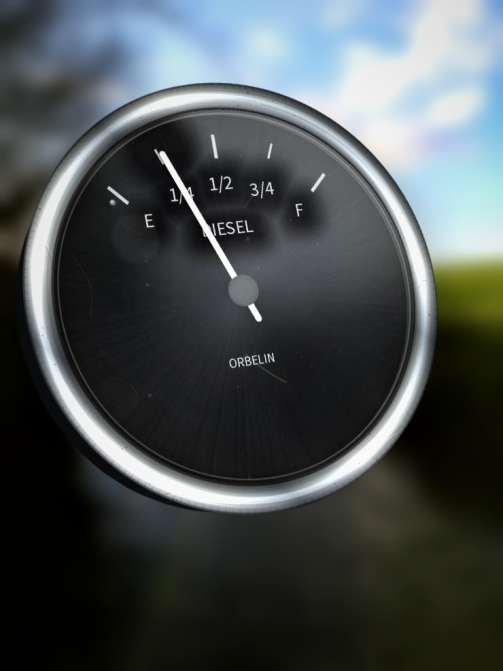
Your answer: 0.25
